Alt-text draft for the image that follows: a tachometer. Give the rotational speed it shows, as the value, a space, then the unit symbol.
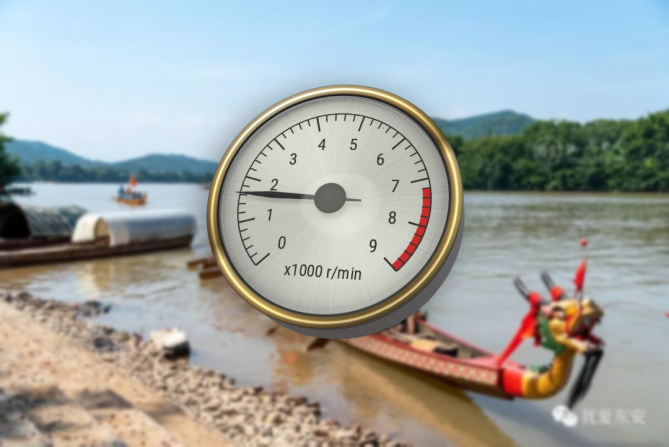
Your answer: 1600 rpm
